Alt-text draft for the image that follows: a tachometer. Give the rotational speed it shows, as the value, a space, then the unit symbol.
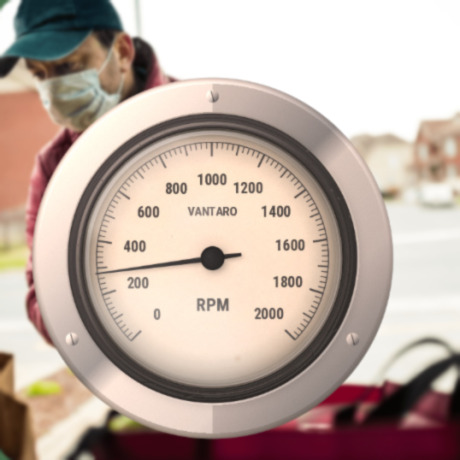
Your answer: 280 rpm
